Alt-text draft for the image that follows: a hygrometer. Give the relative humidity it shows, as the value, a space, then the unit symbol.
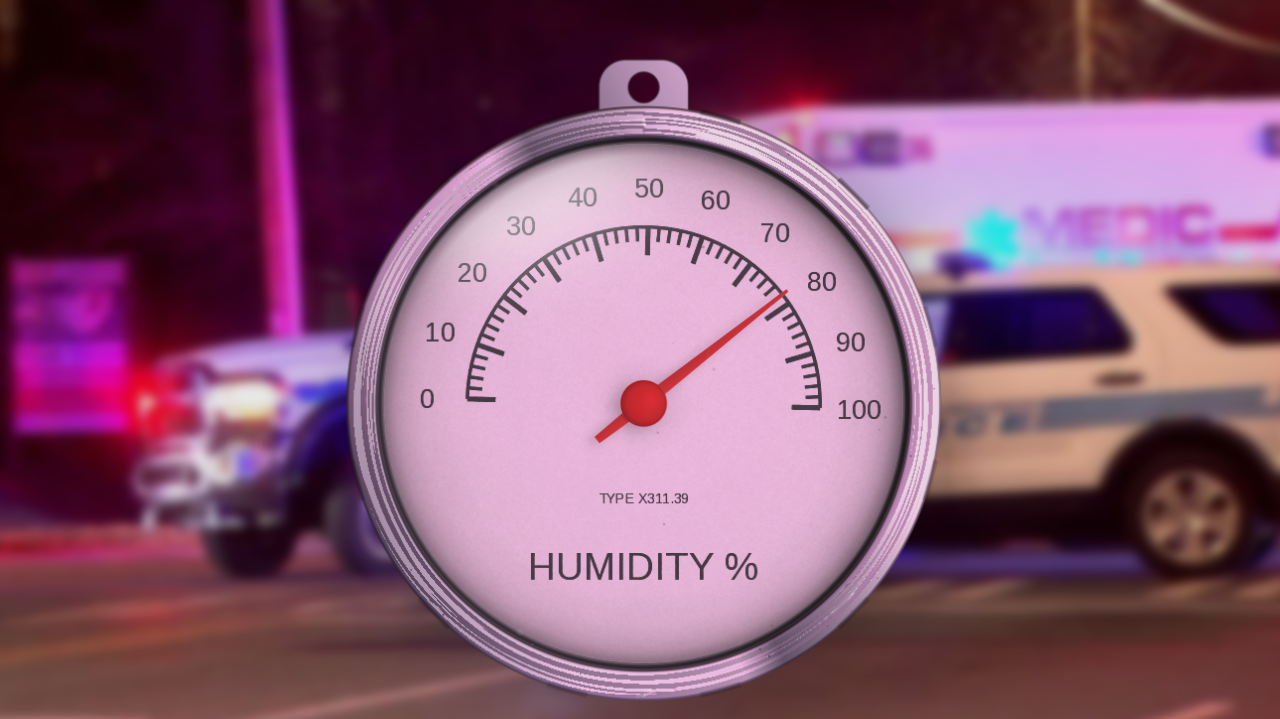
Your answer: 78 %
